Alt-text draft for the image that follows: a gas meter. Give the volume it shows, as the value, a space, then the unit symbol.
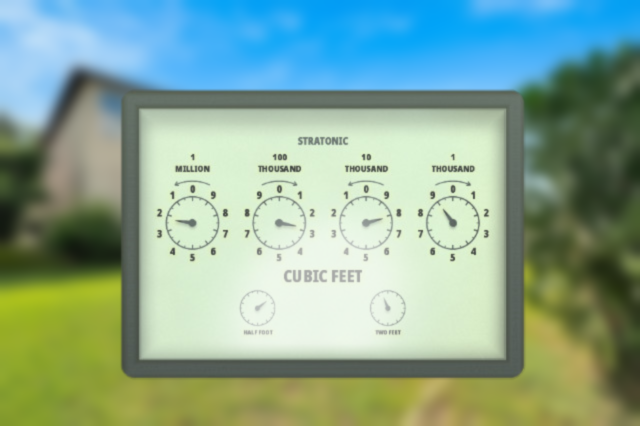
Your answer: 227900 ft³
